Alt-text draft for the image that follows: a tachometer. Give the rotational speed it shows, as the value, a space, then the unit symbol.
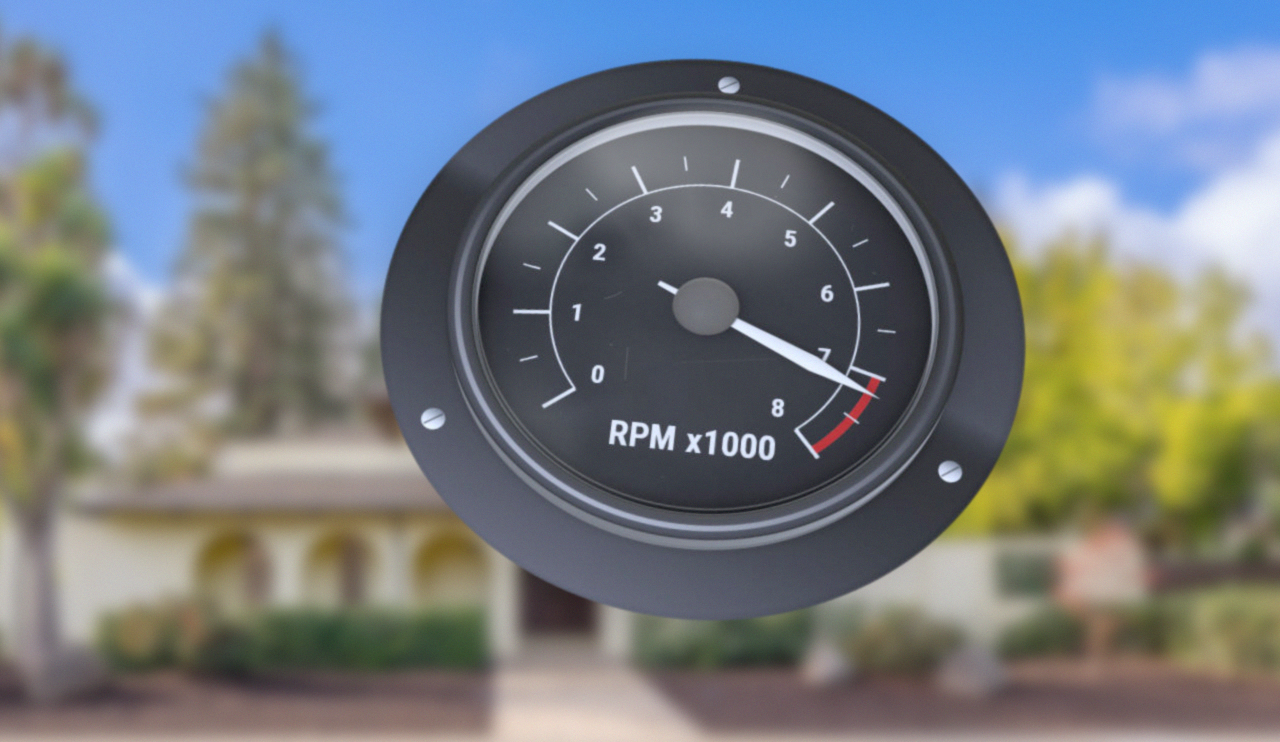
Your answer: 7250 rpm
